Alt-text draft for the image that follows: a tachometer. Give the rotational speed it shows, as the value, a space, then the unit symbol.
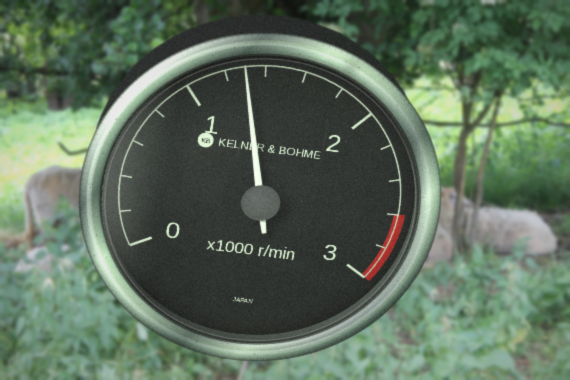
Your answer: 1300 rpm
